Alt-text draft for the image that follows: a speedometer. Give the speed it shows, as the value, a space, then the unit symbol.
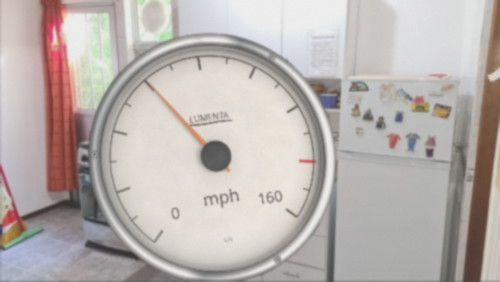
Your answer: 60 mph
